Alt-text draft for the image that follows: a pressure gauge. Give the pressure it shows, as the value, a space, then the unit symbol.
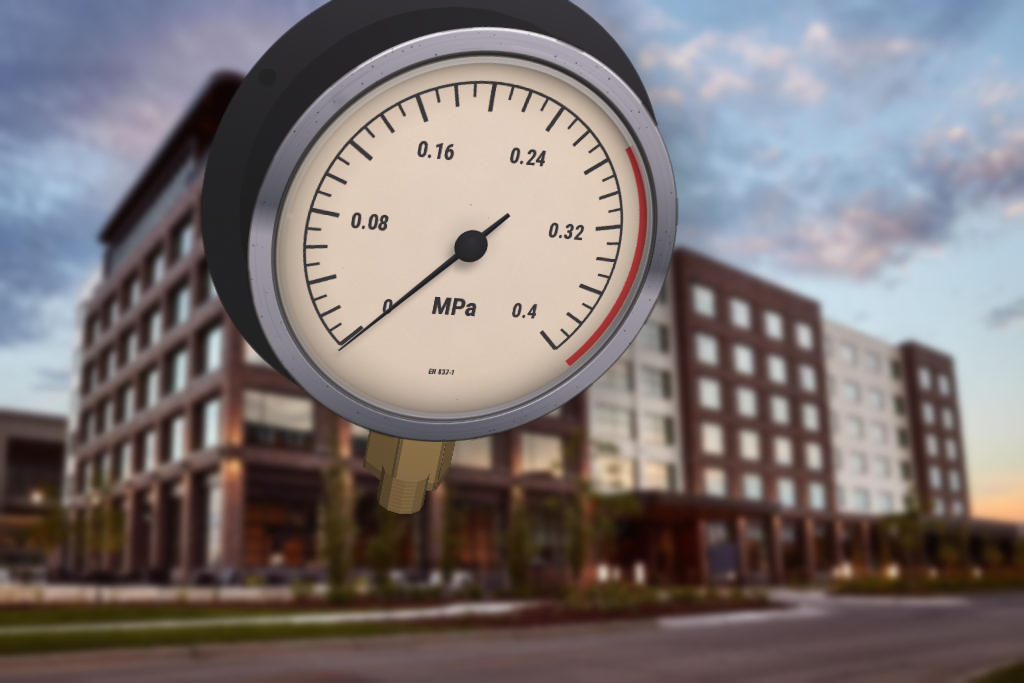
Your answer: 0 MPa
